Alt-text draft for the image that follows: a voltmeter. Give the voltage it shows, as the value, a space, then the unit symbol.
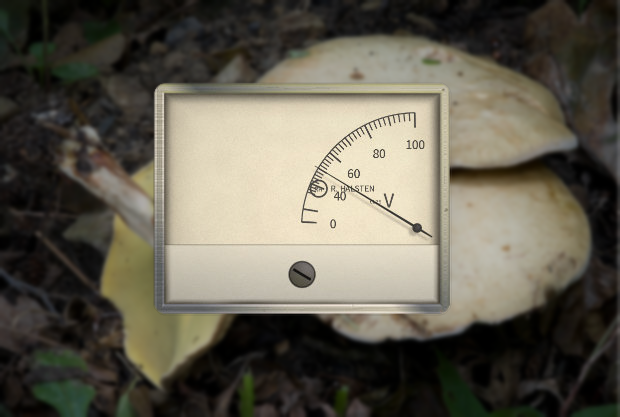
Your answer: 50 V
